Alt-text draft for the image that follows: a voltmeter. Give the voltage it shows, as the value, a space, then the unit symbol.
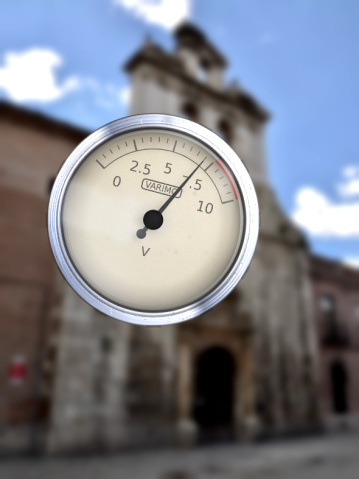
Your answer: 7 V
